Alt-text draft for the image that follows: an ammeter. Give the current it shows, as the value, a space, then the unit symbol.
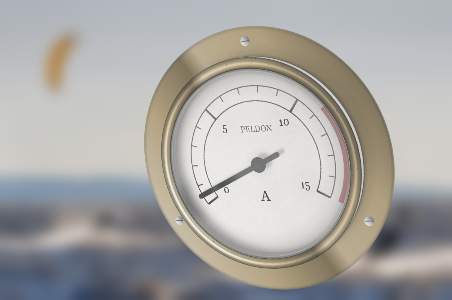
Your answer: 0.5 A
